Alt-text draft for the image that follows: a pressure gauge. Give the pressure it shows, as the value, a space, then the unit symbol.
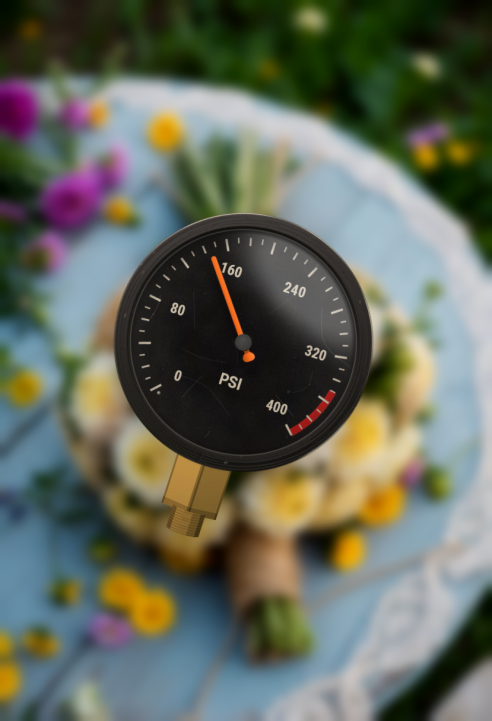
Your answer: 145 psi
